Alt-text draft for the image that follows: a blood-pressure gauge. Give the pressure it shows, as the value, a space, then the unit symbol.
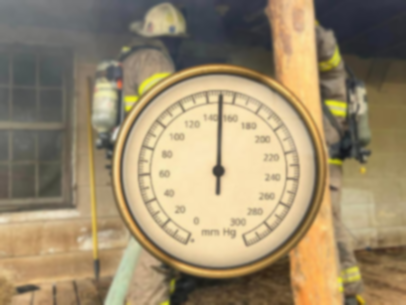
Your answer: 150 mmHg
